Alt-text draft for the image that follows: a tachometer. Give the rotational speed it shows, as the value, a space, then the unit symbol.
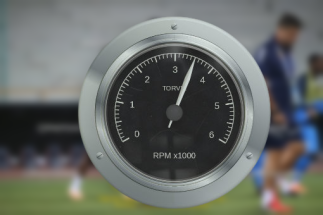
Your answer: 3500 rpm
